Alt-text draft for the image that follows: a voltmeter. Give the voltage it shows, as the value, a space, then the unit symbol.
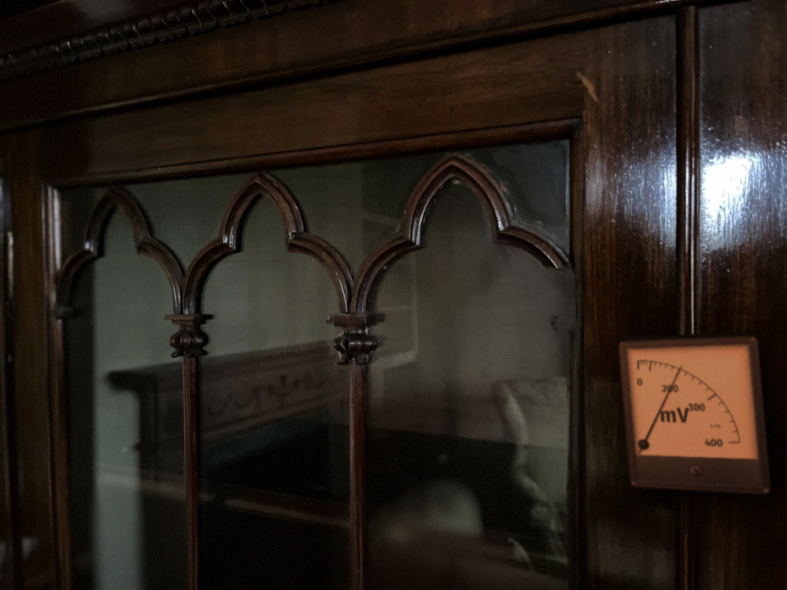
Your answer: 200 mV
